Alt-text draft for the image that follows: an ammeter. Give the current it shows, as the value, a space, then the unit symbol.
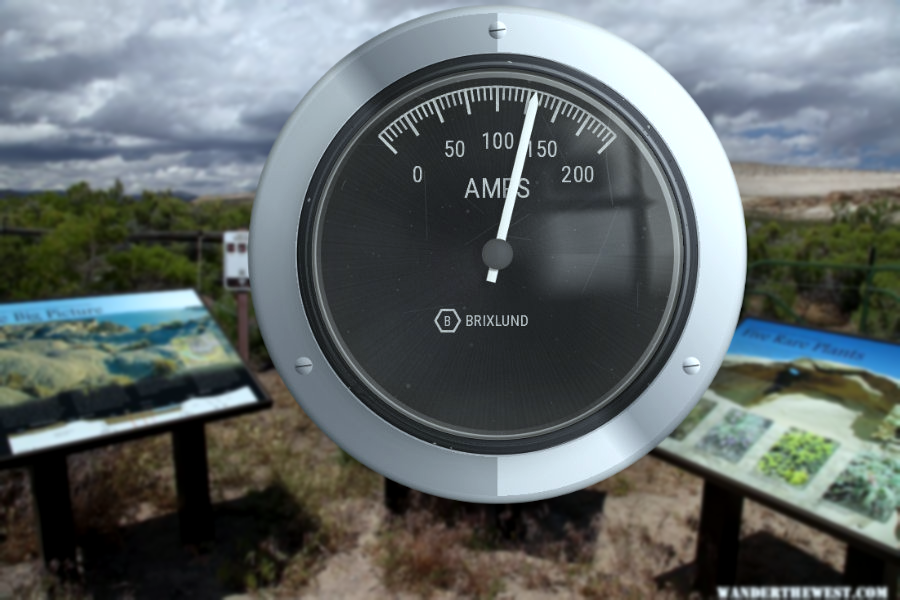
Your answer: 130 A
